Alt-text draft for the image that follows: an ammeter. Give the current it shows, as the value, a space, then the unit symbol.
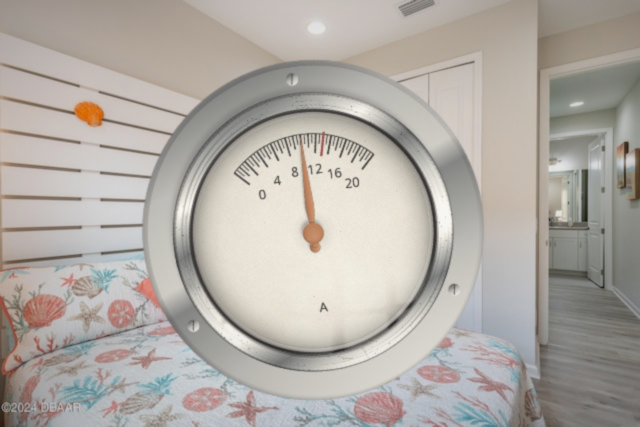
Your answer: 10 A
